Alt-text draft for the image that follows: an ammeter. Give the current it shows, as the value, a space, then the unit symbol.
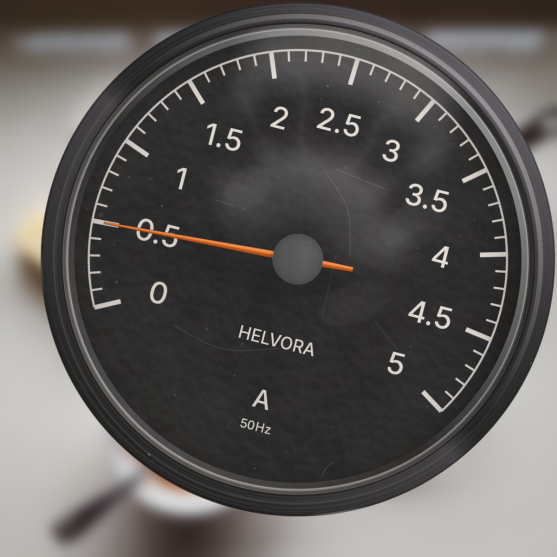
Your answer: 0.5 A
